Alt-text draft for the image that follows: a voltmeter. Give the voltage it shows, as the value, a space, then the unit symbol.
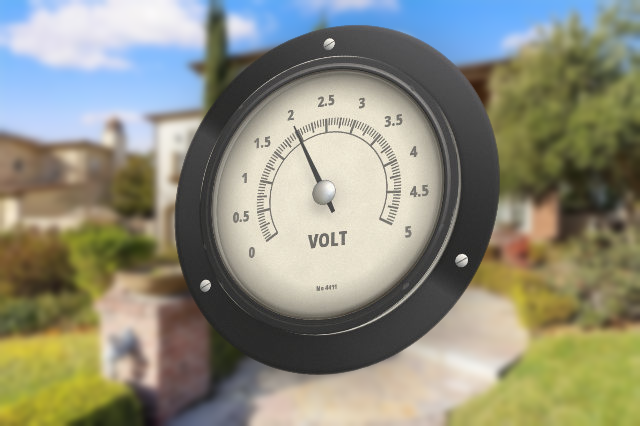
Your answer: 2 V
